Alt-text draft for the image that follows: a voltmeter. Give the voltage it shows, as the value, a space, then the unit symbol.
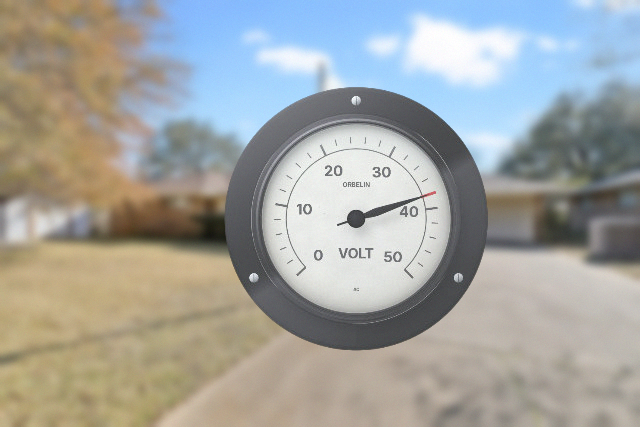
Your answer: 38 V
